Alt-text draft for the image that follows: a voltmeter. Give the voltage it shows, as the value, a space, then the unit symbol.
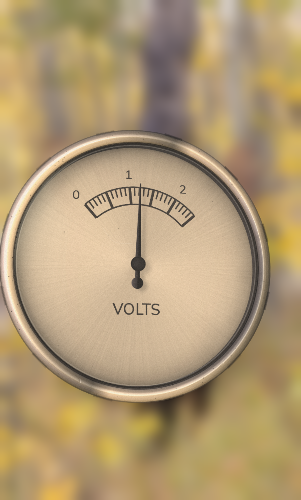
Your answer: 1.2 V
